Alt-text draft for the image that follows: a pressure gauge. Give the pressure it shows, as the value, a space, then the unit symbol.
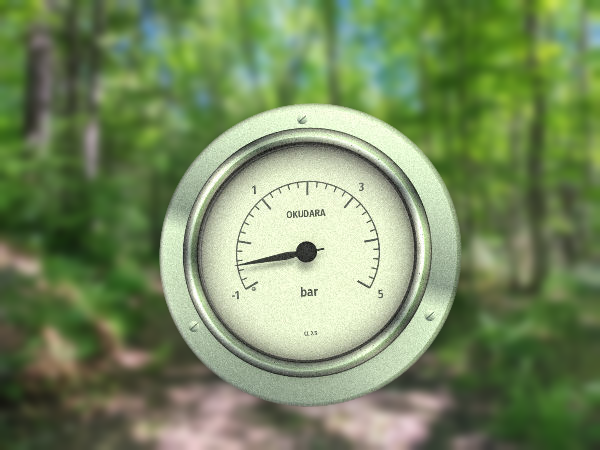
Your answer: -0.5 bar
